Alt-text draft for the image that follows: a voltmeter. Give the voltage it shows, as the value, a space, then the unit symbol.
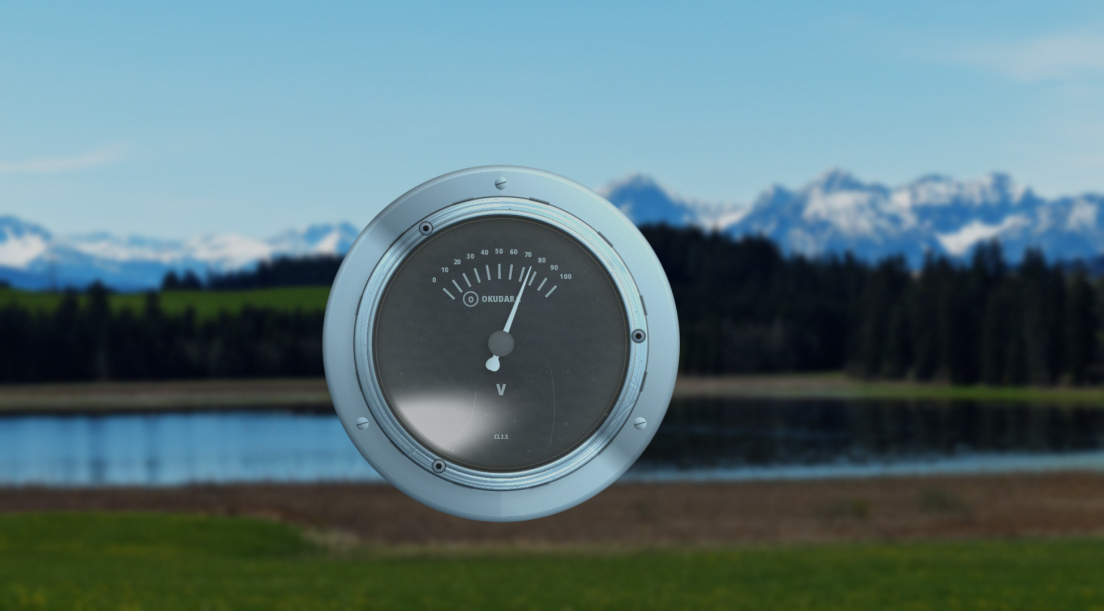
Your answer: 75 V
